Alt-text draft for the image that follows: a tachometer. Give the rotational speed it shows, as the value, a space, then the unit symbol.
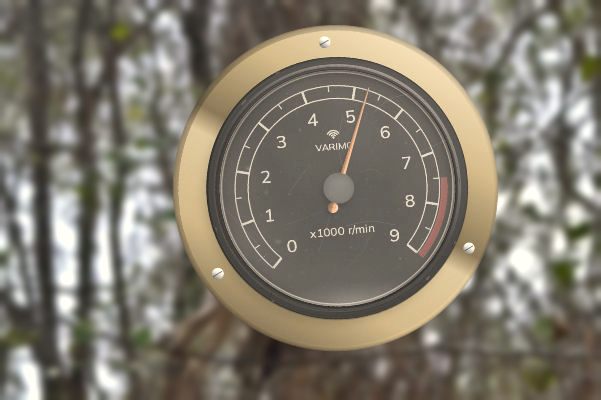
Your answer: 5250 rpm
